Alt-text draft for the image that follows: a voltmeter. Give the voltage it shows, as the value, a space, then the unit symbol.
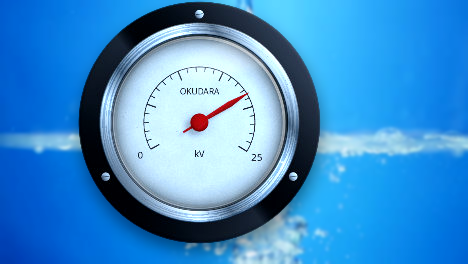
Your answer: 18.5 kV
